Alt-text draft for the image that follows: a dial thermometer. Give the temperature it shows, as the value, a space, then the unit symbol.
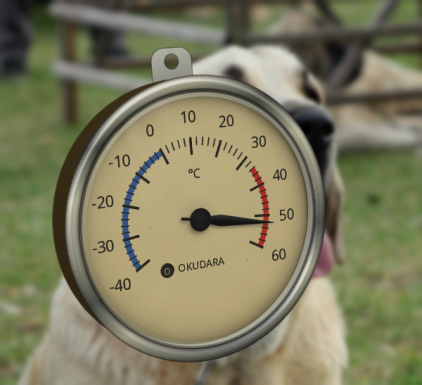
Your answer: 52 °C
